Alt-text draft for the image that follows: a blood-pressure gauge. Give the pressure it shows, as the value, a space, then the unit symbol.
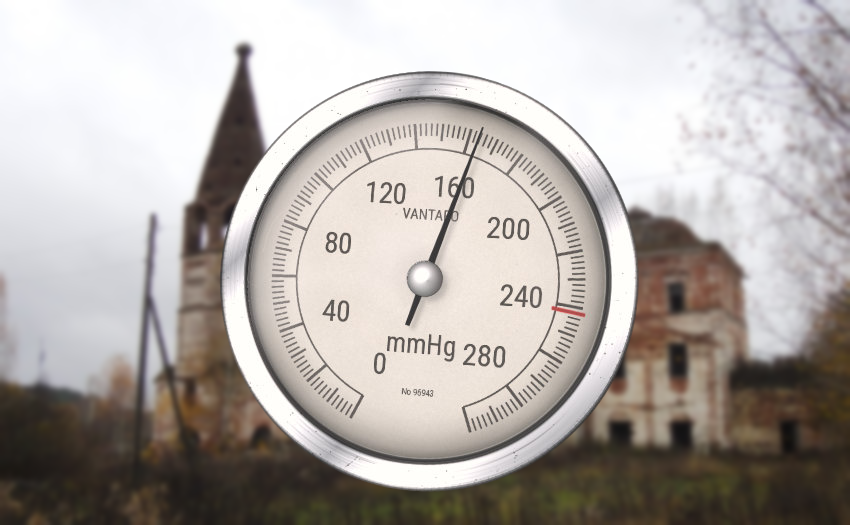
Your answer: 164 mmHg
